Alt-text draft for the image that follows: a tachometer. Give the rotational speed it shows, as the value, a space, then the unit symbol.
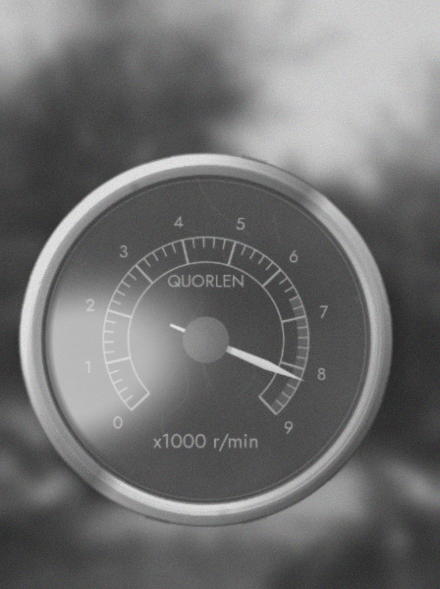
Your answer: 8200 rpm
